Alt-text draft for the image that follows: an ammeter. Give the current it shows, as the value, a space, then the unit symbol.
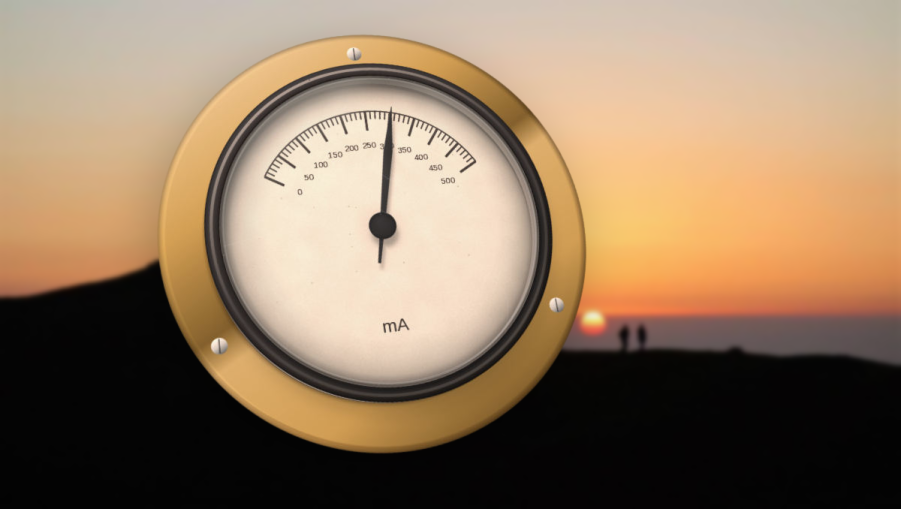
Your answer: 300 mA
